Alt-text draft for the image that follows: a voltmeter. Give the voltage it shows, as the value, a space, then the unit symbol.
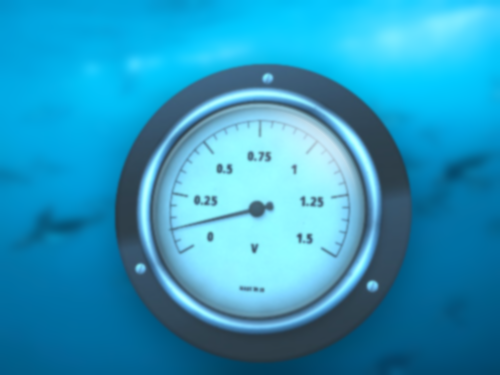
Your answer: 0.1 V
